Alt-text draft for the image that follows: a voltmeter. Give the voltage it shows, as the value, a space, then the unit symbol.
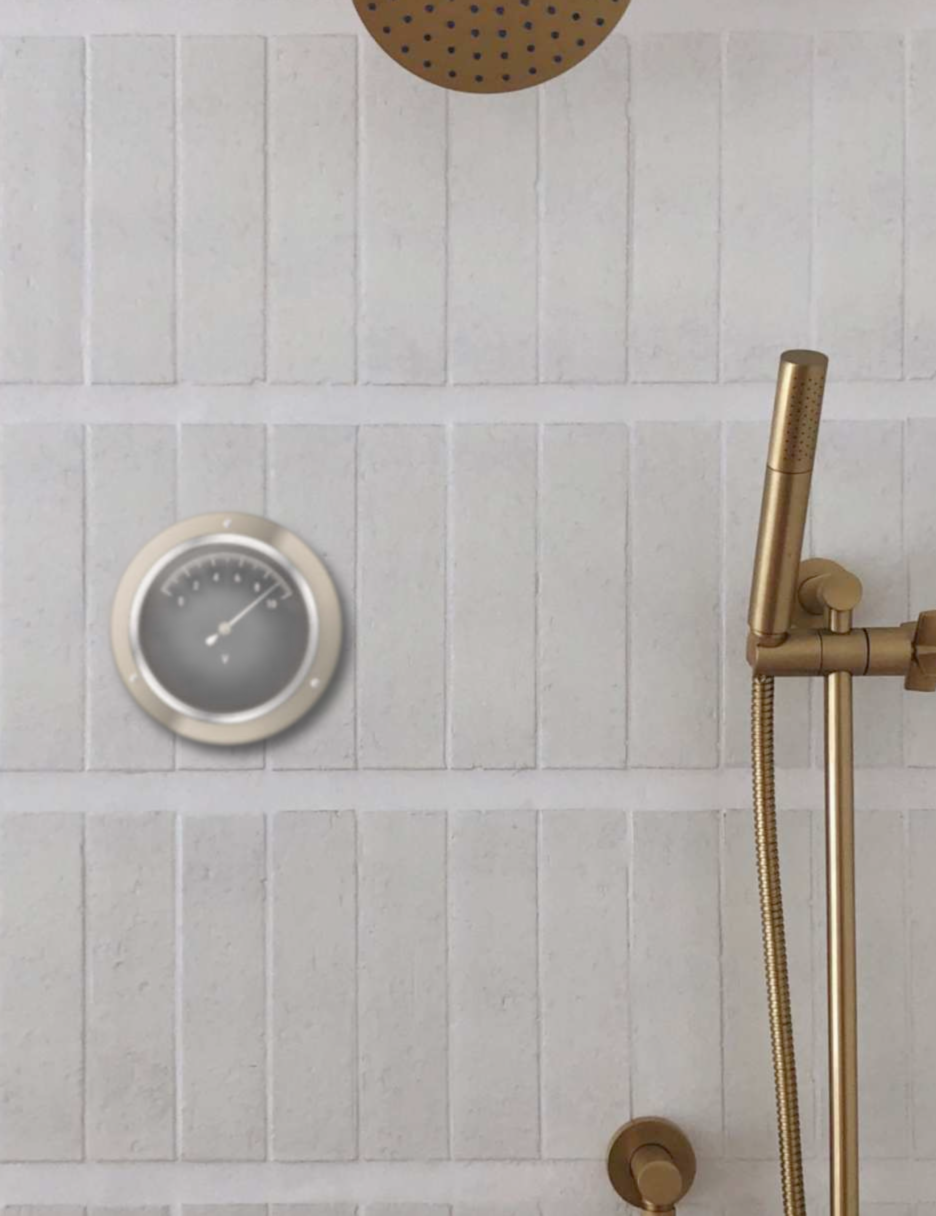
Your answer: 9 V
